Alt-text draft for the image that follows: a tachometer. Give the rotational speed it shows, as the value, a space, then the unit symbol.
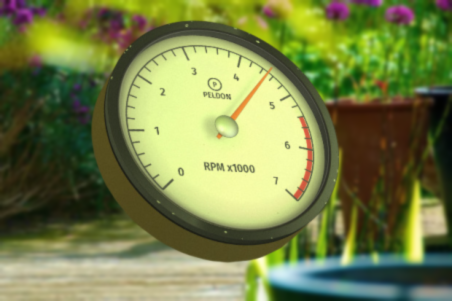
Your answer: 4500 rpm
